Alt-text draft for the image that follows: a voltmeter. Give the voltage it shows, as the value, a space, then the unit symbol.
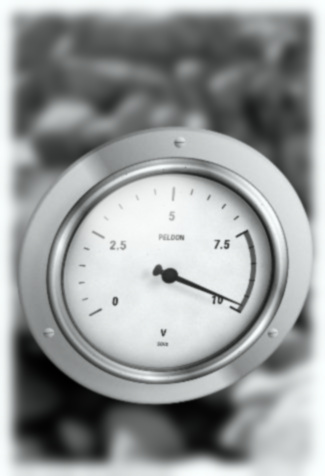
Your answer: 9.75 V
